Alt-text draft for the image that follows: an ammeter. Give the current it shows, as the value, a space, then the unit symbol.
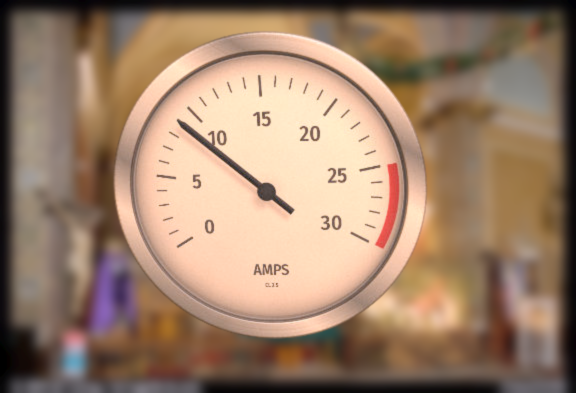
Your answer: 9 A
